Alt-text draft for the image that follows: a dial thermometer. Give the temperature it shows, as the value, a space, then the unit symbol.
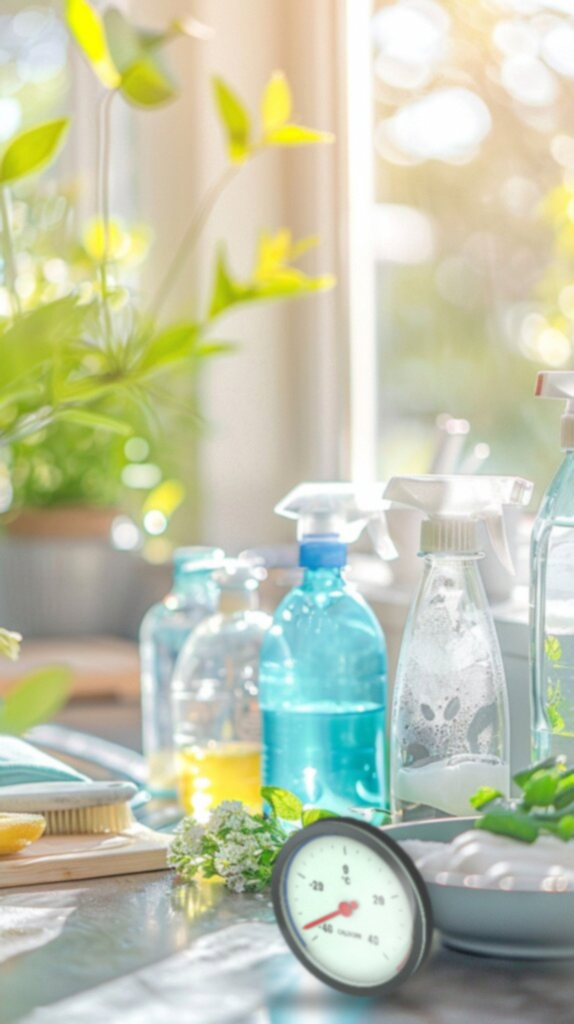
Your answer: -36 °C
